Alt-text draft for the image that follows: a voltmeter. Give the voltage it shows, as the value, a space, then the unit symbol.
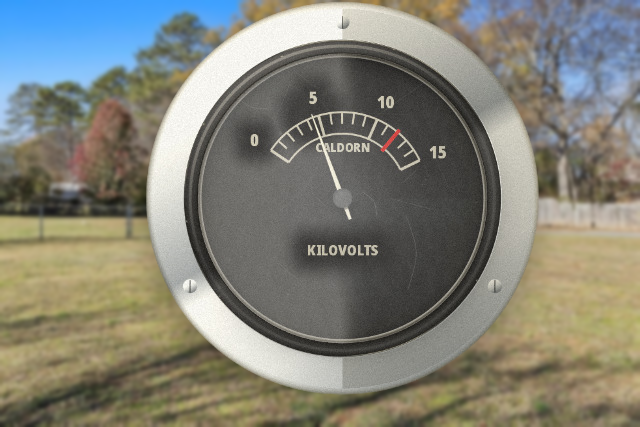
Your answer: 4.5 kV
